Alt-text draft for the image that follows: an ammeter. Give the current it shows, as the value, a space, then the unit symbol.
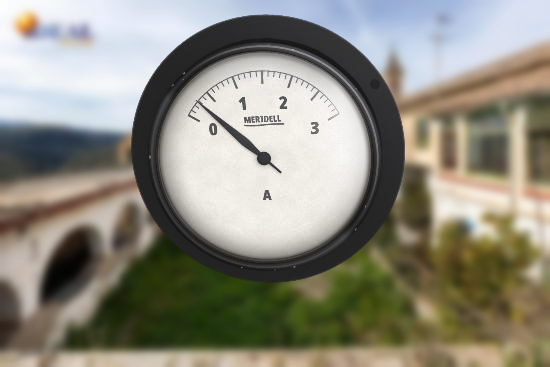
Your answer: 0.3 A
